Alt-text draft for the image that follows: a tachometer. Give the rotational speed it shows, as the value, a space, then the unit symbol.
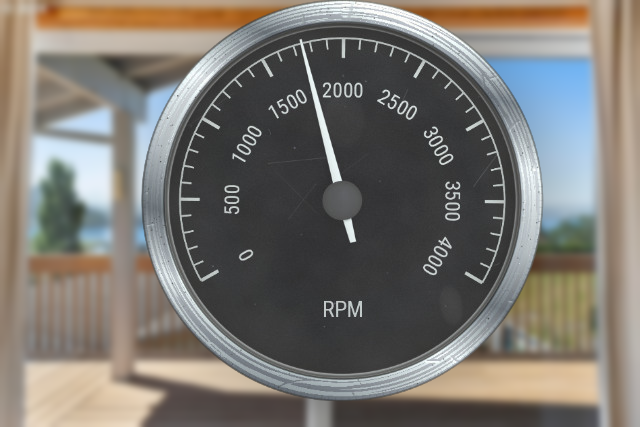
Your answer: 1750 rpm
